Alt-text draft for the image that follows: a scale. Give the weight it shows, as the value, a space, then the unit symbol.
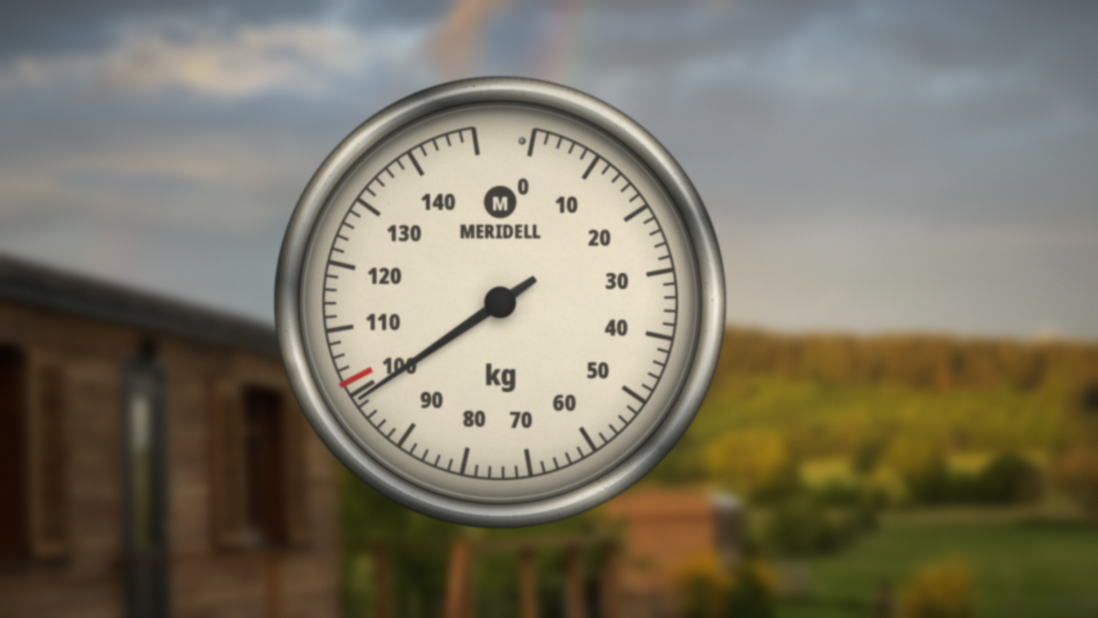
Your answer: 99 kg
